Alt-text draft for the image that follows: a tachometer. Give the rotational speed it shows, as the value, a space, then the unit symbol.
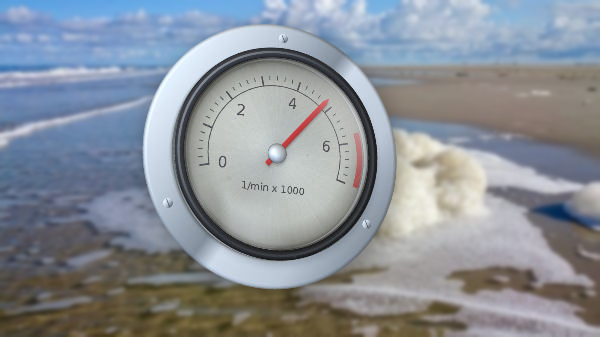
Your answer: 4800 rpm
